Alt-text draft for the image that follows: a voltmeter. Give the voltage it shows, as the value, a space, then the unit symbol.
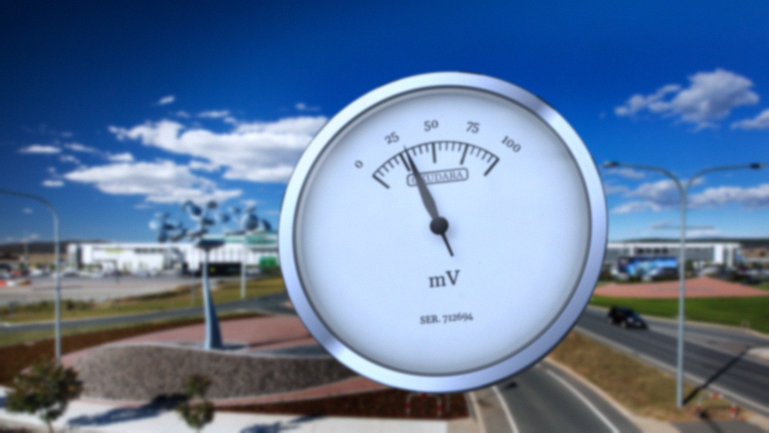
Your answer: 30 mV
